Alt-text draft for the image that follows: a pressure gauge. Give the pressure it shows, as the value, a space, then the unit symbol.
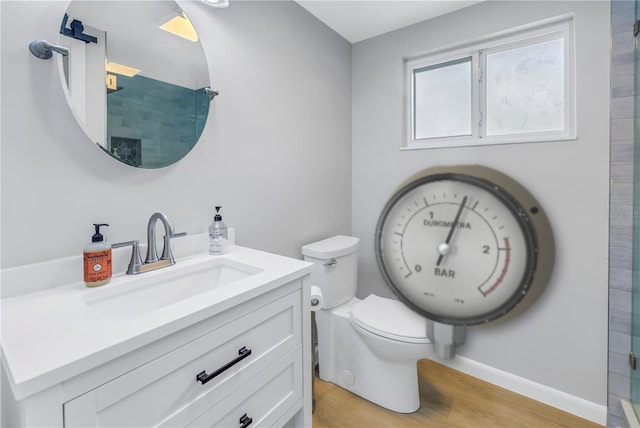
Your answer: 1.4 bar
